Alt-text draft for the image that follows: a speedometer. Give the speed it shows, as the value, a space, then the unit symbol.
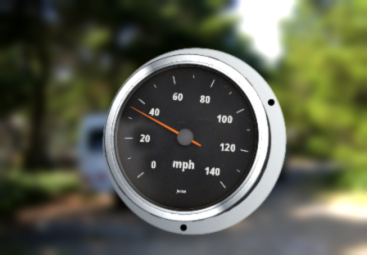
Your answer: 35 mph
